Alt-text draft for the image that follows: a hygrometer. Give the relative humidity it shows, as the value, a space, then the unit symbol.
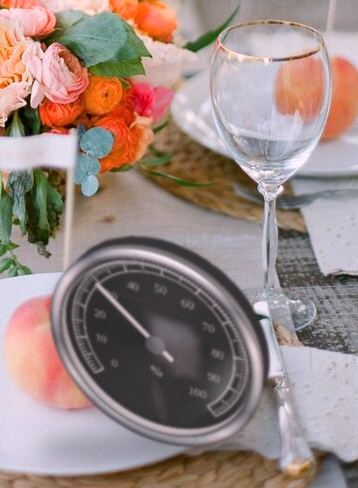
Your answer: 30 %
